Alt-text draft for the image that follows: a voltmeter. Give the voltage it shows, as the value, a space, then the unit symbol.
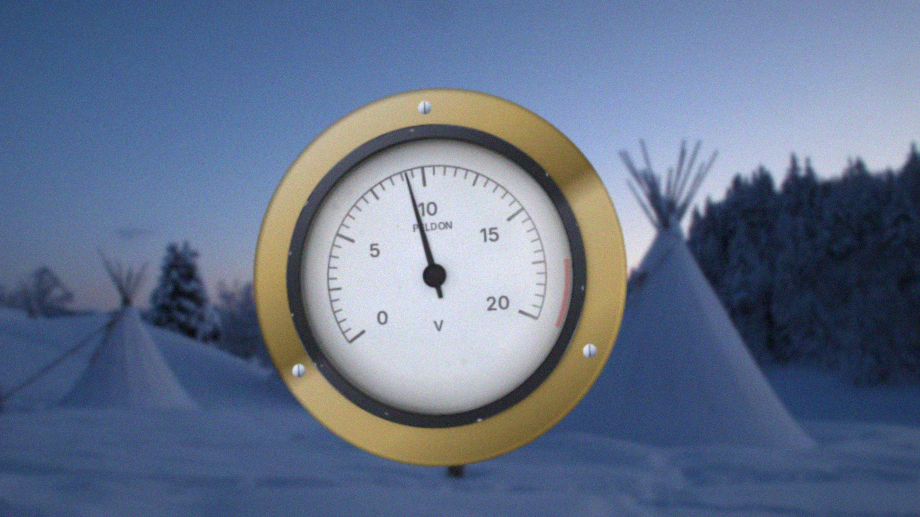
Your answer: 9.25 V
